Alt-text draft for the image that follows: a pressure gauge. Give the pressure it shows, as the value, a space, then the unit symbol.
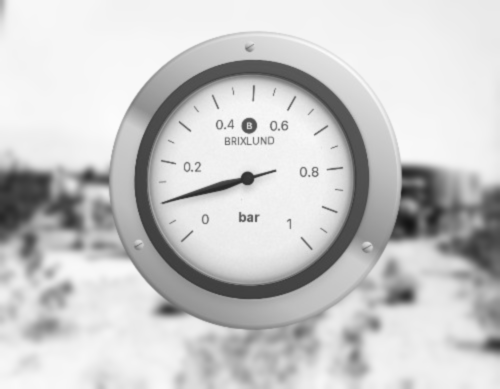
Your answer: 0.1 bar
